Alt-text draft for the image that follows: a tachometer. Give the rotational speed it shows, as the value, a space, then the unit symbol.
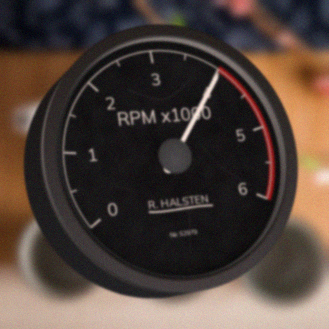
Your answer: 4000 rpm
